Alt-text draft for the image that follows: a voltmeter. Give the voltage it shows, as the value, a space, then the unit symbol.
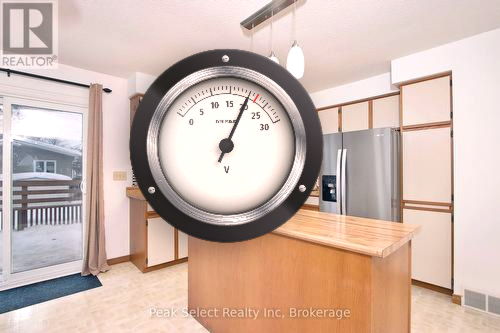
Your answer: 20 V
